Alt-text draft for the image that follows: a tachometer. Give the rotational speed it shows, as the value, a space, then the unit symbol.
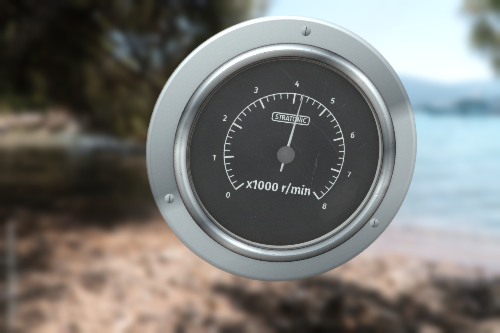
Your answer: 4200 rpm
